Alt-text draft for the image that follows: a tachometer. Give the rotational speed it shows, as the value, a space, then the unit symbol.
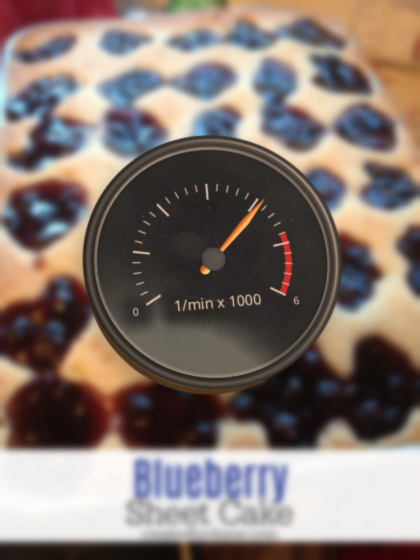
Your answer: 4100 rpm
